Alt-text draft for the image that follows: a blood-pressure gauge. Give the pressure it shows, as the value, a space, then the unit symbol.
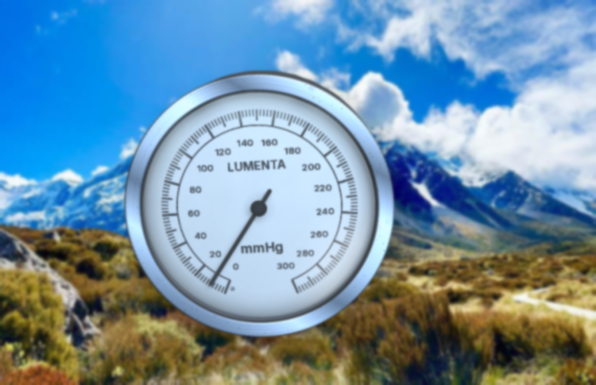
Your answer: 10 mmHg
